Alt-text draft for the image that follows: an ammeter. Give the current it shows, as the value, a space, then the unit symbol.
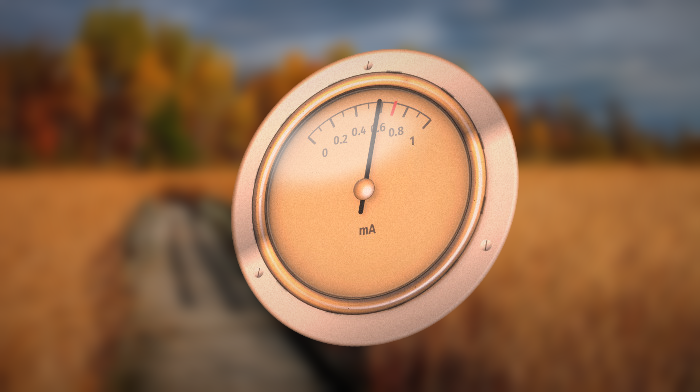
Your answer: 0.6 mA
